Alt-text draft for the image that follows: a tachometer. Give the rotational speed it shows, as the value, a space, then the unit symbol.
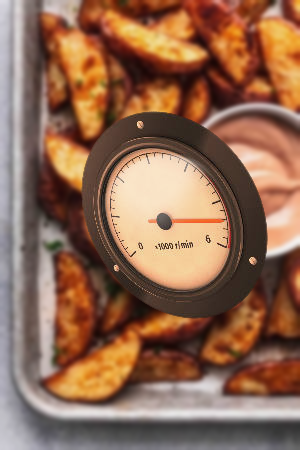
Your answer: 5400 rpm
